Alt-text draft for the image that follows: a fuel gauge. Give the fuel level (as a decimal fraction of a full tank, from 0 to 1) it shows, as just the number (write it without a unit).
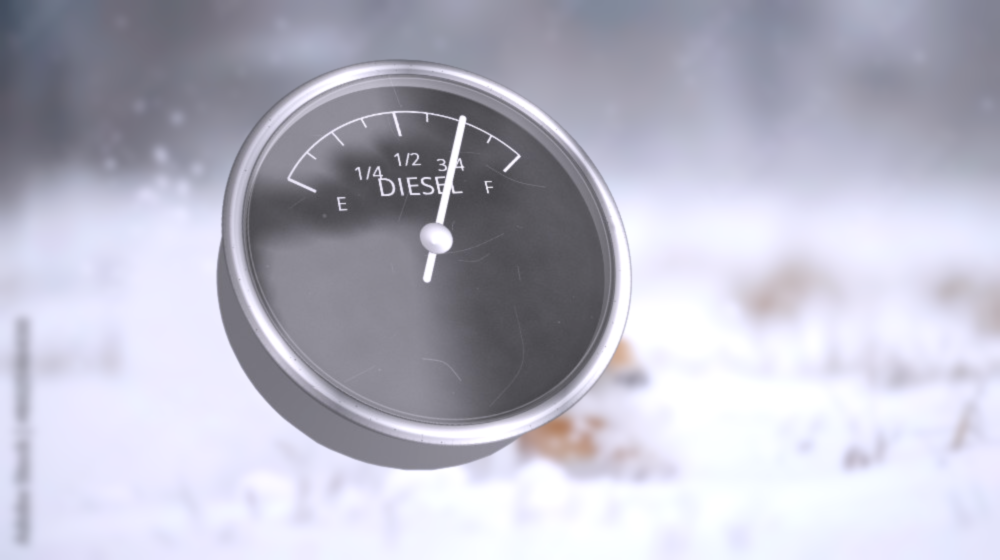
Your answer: 0.75
